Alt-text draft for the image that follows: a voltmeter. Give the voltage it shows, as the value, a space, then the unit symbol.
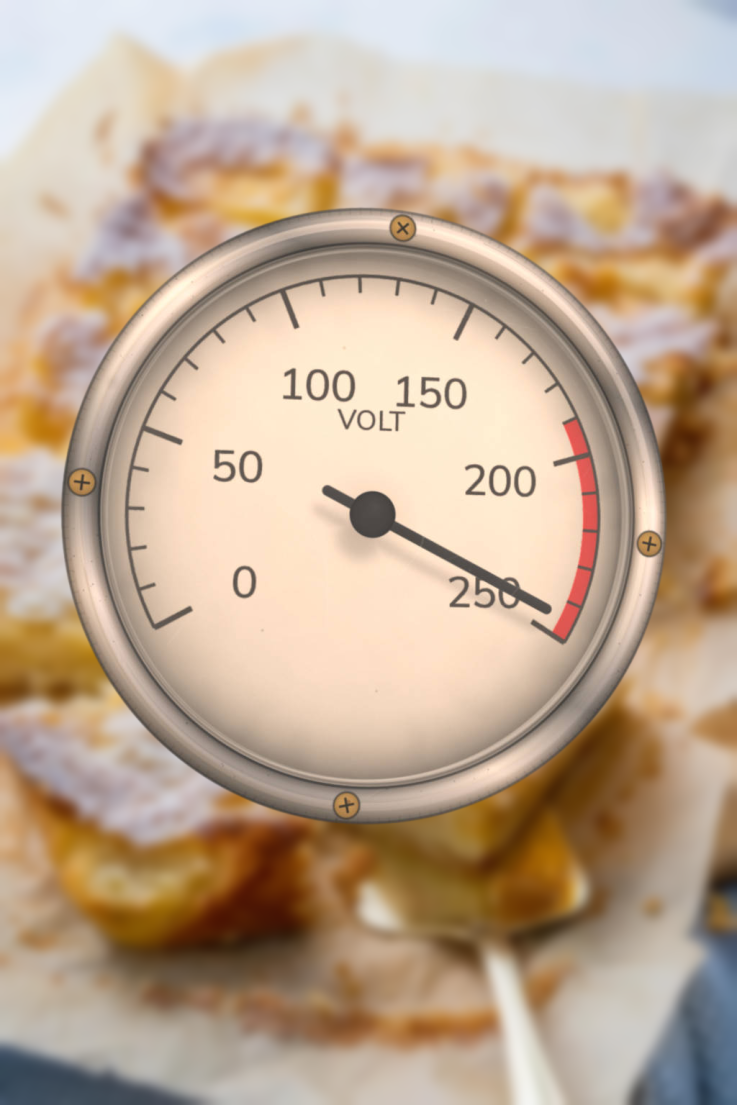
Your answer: 245 V
